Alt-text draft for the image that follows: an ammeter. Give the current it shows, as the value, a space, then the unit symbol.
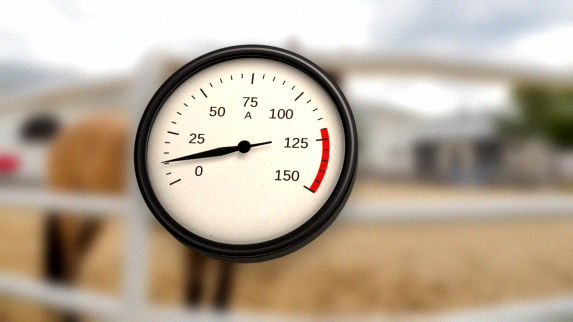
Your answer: 10 A
